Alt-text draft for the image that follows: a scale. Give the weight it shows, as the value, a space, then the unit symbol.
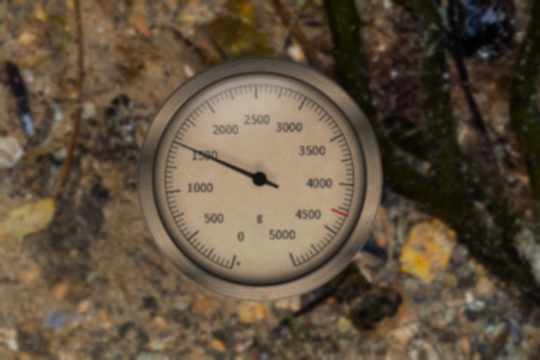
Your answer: 1500 g
